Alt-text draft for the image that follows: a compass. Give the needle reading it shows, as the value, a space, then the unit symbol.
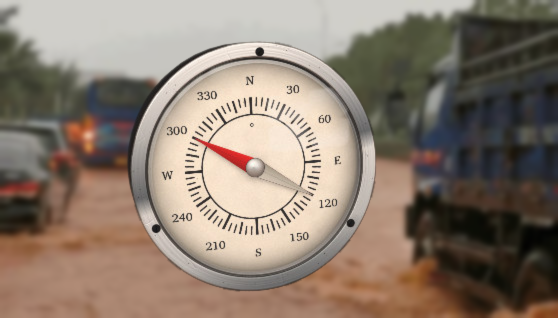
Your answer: 300 °
